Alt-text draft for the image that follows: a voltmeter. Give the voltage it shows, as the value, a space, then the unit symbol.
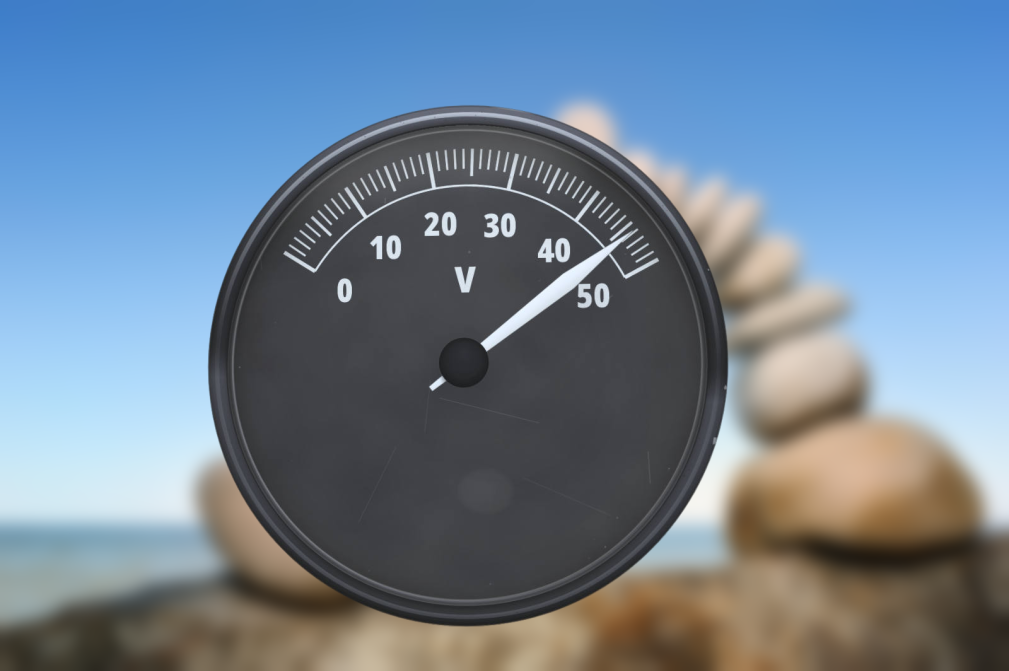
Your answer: 46 V
